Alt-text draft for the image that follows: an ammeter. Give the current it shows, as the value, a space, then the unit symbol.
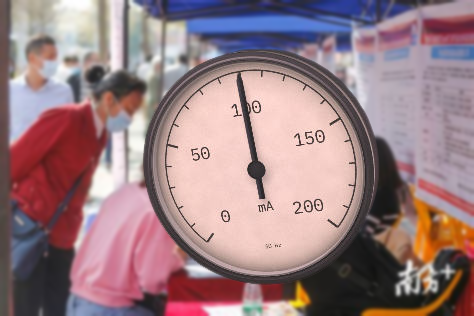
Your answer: 100 mA
